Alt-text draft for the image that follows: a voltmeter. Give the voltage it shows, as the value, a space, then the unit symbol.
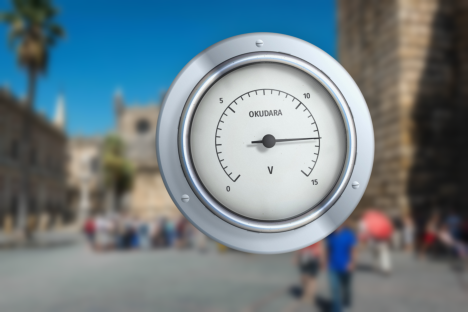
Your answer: 12.5 V
